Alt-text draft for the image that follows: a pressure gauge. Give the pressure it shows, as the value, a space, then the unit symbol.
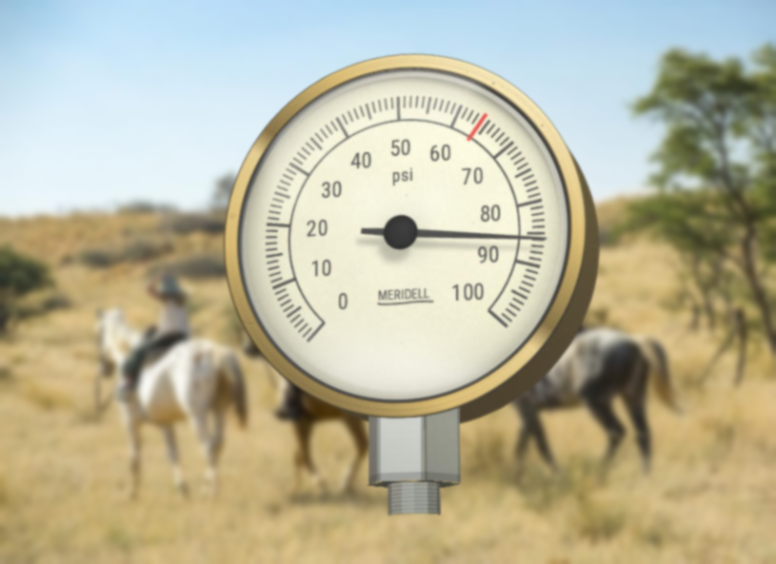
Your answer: 86 psi
